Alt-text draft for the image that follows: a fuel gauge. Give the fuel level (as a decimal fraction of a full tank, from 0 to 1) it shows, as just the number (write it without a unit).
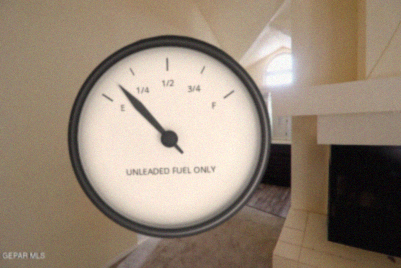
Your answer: 0.125
